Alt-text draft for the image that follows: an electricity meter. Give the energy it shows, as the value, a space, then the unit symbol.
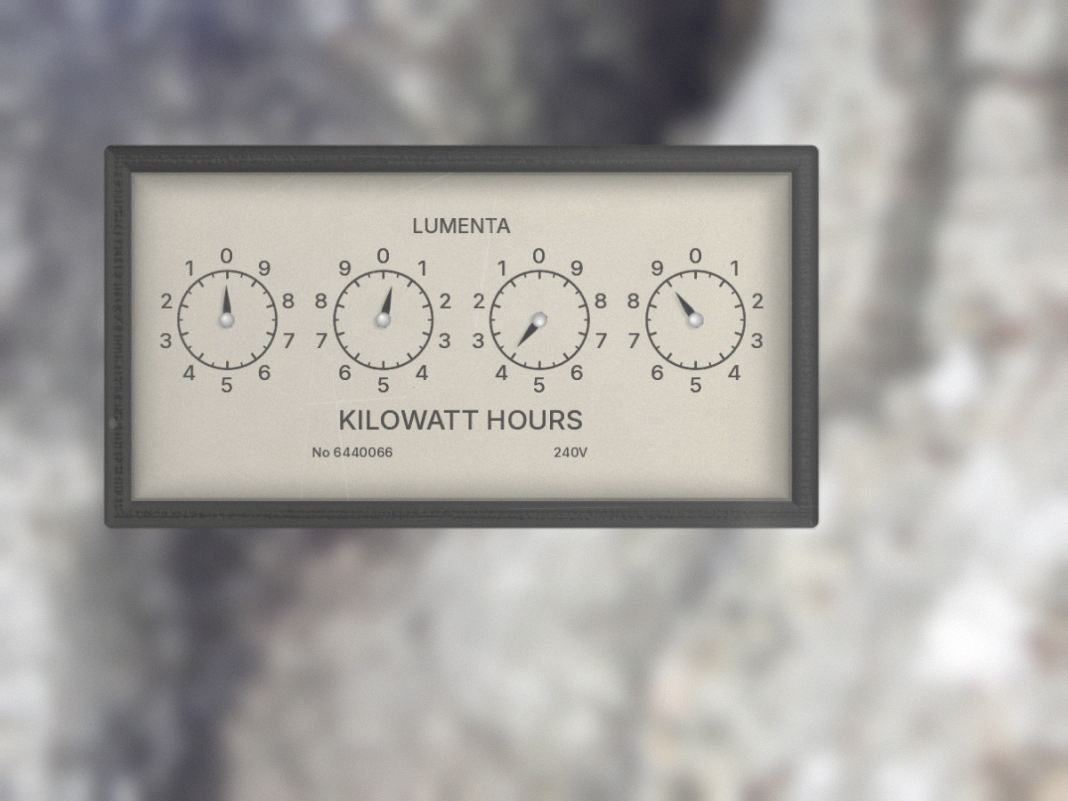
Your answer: 39 kWh
